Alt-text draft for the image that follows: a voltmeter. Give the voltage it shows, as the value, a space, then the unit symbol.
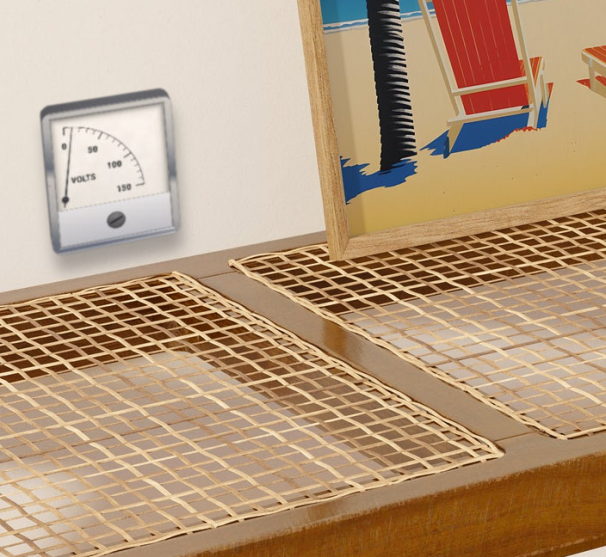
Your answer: 10 V
